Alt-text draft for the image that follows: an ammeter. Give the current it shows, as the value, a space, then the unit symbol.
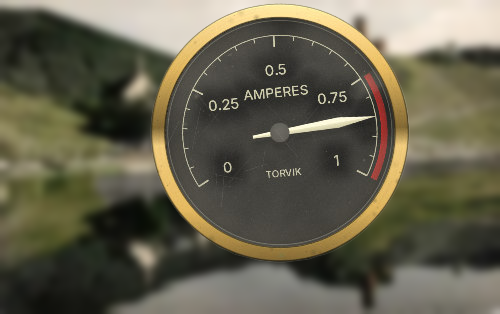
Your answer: 0.85 A
